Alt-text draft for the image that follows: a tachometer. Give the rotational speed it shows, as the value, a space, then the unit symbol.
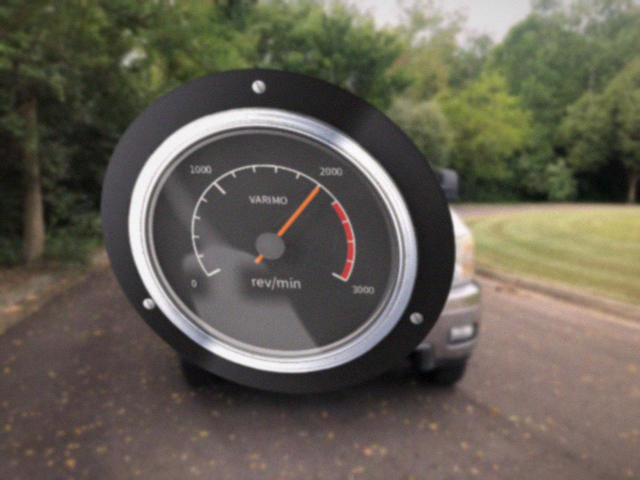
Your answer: 2000 rpm
